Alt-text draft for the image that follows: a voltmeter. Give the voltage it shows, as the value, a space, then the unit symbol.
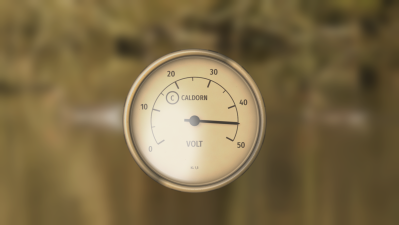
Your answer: 45 V
